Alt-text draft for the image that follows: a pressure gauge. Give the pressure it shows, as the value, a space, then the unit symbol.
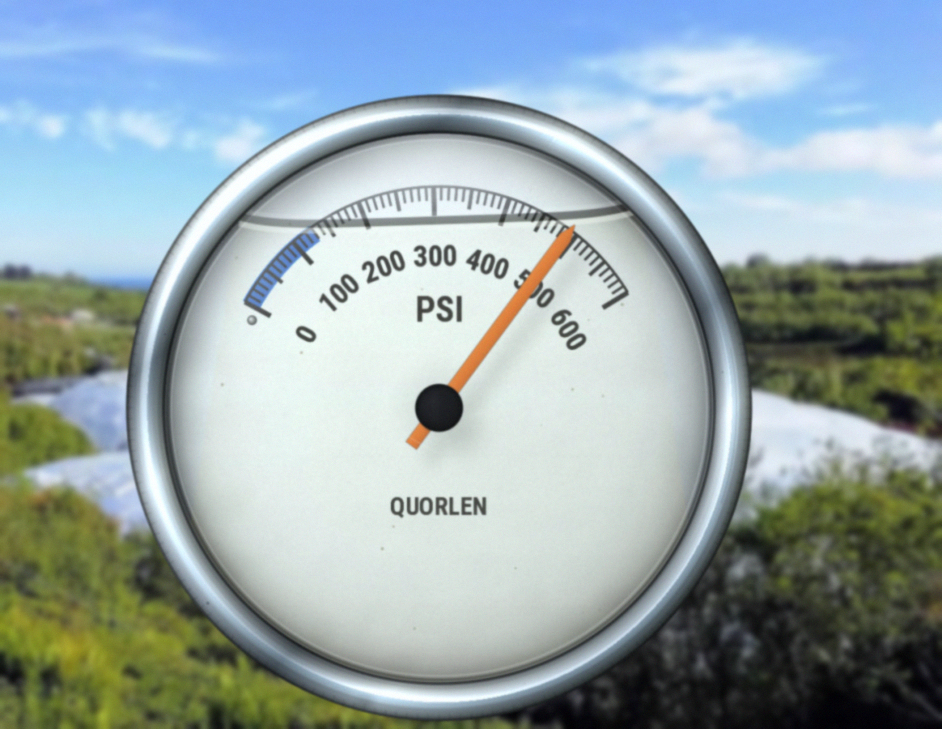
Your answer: 490 psi
